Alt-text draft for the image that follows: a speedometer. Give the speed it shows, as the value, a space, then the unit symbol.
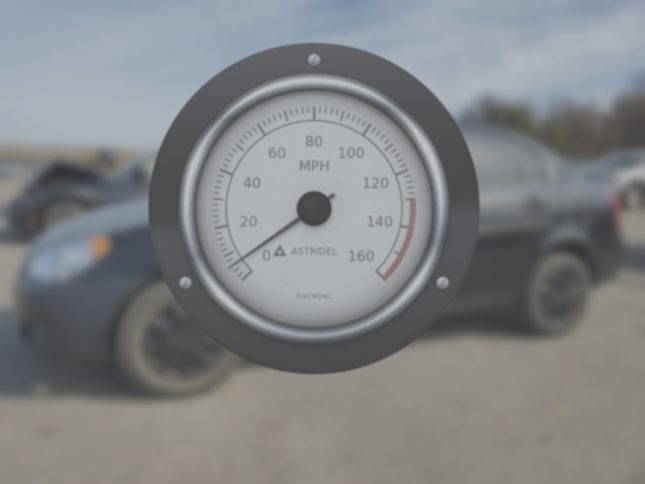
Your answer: 6 mph
